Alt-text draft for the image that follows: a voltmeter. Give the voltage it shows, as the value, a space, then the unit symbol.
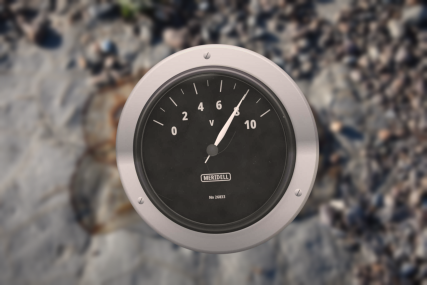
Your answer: 8 V
